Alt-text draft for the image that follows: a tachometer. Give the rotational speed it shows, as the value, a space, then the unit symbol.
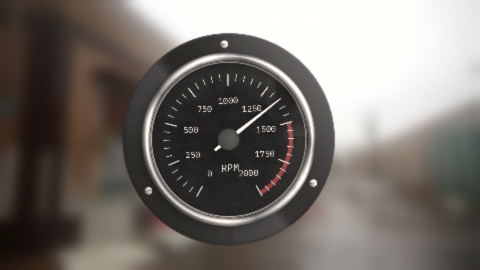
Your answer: 1350 rpm
